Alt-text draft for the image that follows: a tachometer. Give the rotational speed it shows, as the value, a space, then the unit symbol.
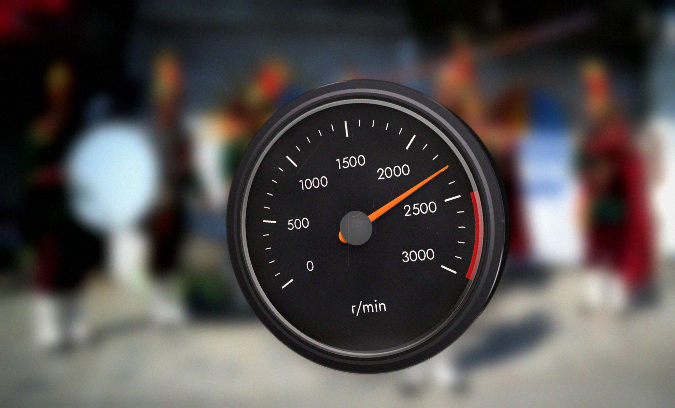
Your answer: 2300 rpm
